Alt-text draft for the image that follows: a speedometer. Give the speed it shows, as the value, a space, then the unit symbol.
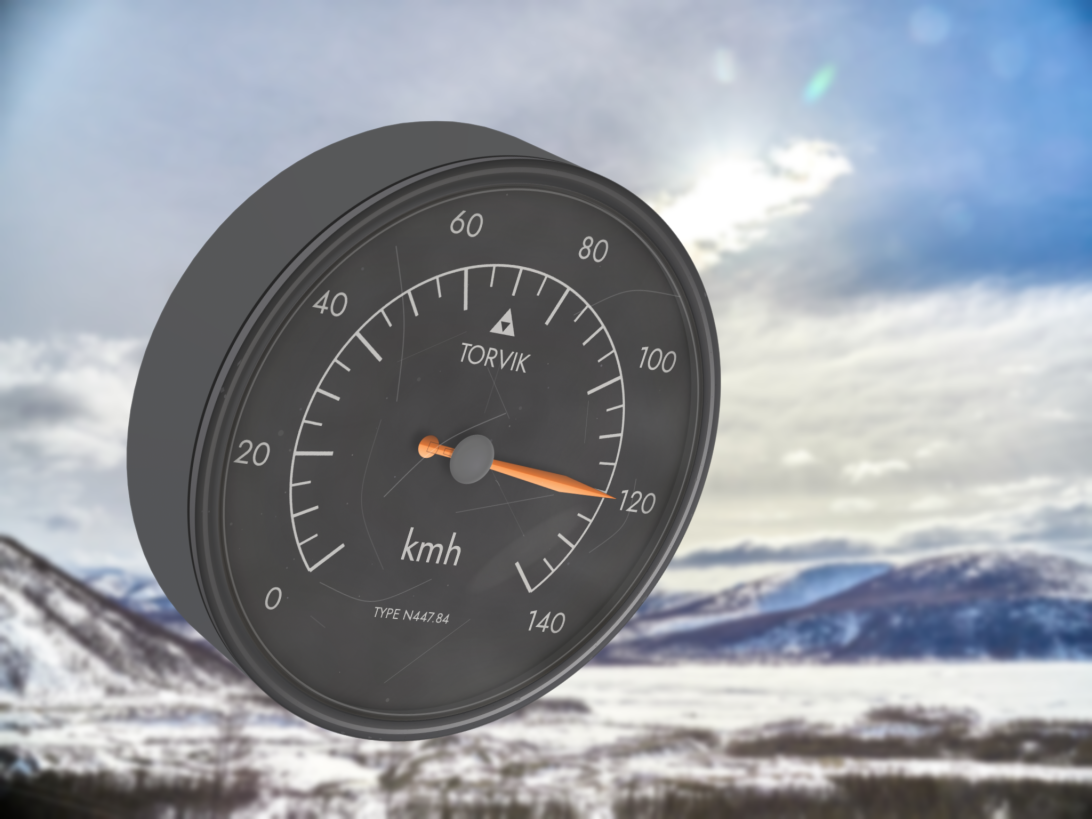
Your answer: 120 km/h
